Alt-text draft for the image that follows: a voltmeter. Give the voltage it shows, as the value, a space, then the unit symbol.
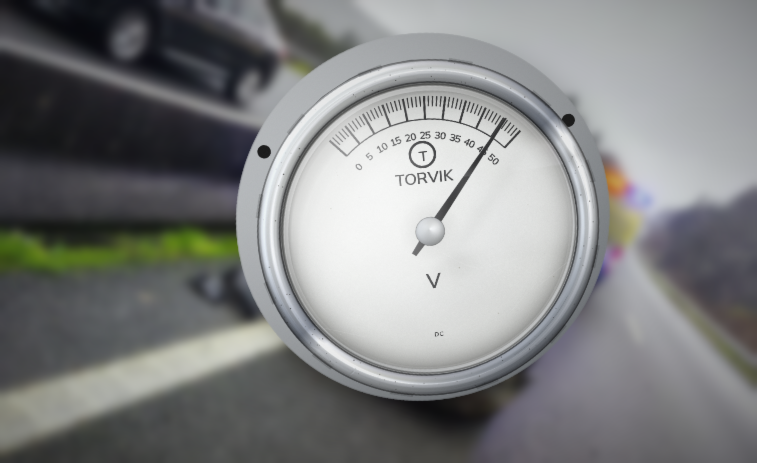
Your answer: 45 V
